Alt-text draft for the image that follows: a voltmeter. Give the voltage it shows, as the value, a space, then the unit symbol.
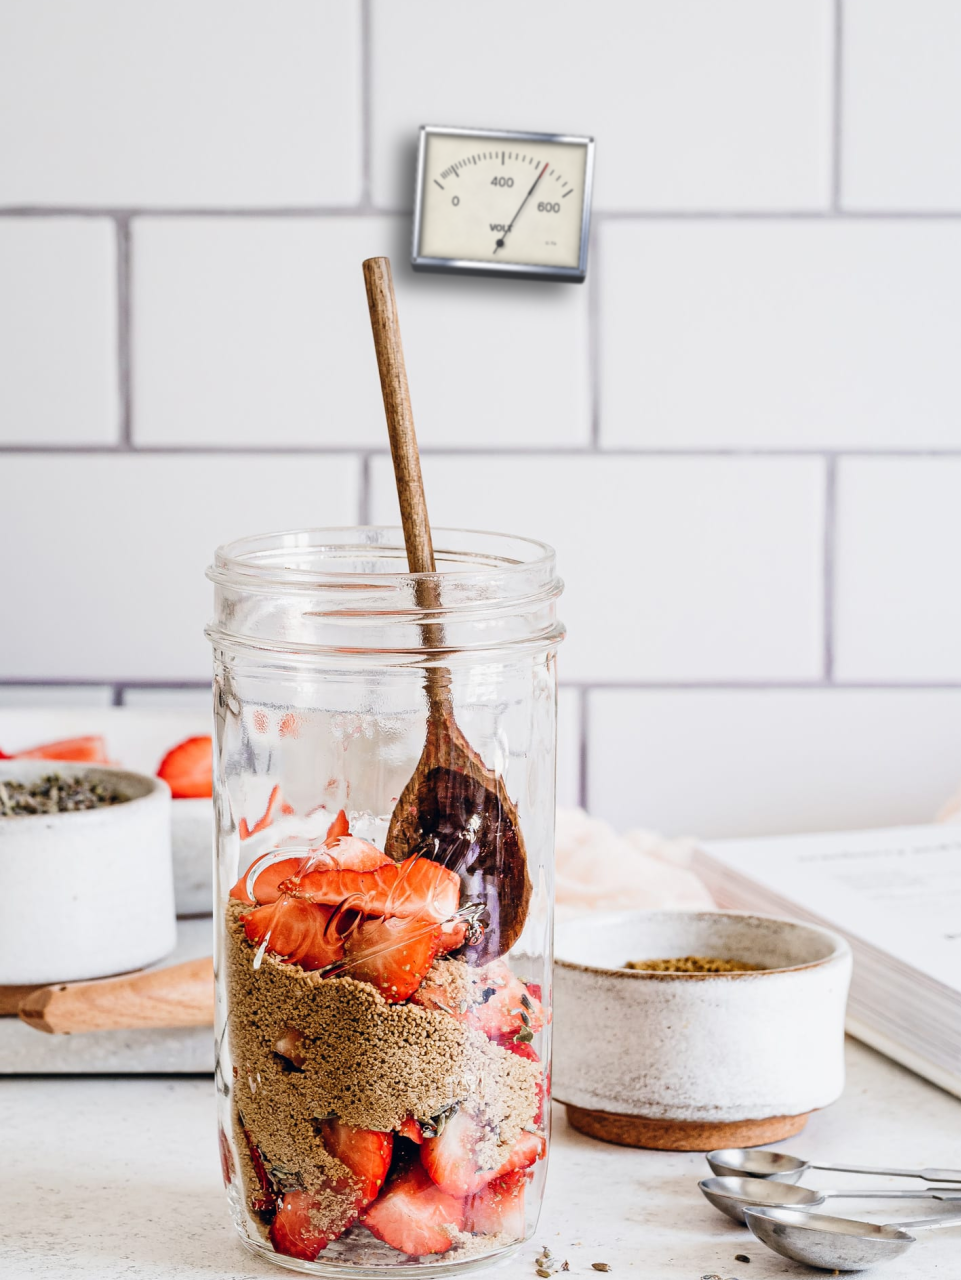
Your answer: 520 V
